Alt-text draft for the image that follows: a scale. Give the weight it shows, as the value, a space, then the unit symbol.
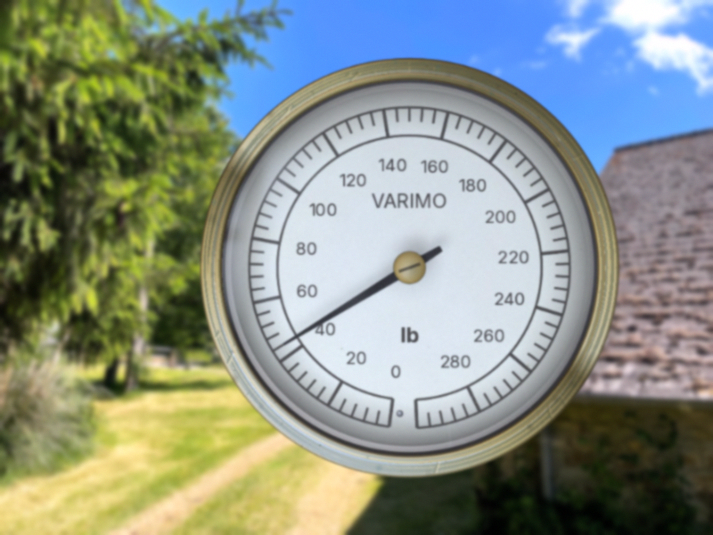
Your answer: 44 lb
